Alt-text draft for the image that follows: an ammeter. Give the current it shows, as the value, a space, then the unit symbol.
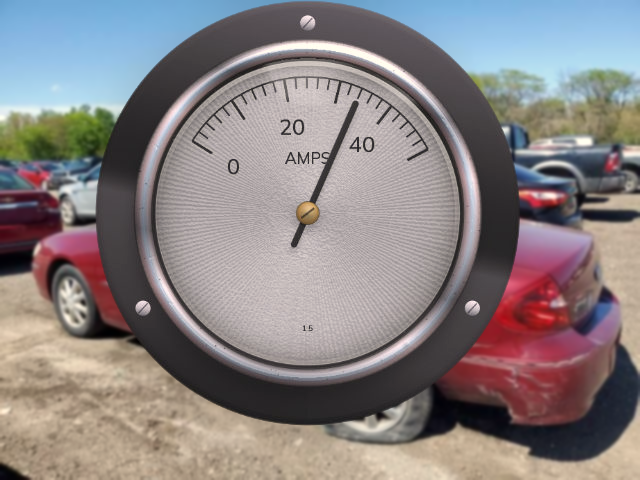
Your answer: 34 A
